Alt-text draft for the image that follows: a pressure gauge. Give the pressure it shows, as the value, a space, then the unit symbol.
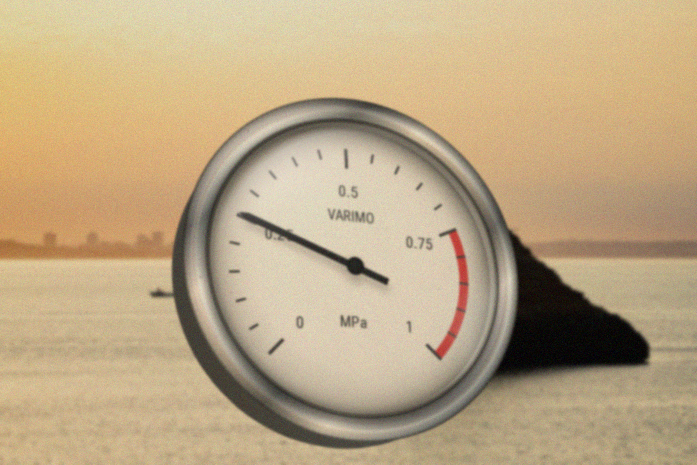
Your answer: 0.25 MPa
